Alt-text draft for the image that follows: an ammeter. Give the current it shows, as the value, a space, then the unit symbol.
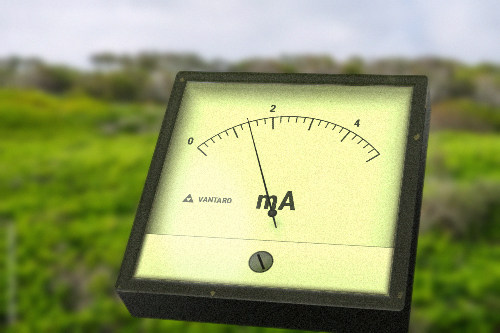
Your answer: 1.4 mA
